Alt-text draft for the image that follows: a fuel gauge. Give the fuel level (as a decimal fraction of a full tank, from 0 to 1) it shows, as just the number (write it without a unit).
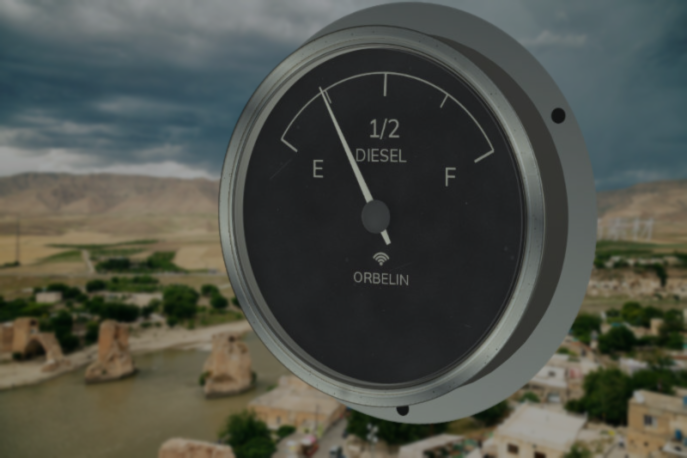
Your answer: 0.25
